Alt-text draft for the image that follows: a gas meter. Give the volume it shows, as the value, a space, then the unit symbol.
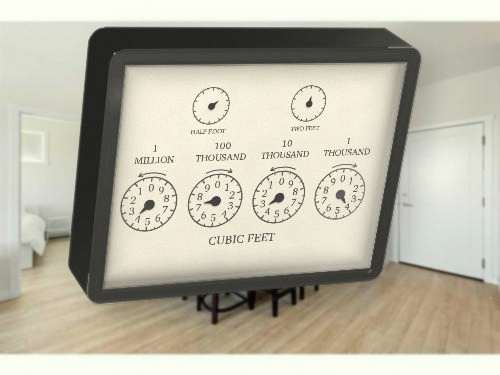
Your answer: 373400 ft³
